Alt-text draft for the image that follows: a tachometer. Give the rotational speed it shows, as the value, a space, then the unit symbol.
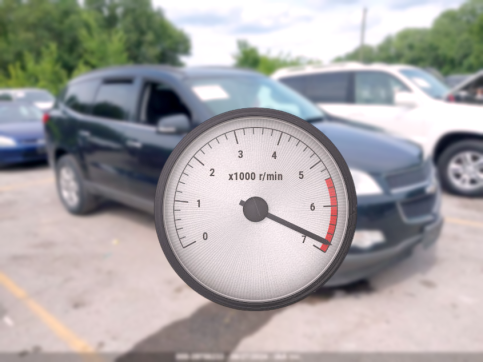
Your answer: 6800 rpm
